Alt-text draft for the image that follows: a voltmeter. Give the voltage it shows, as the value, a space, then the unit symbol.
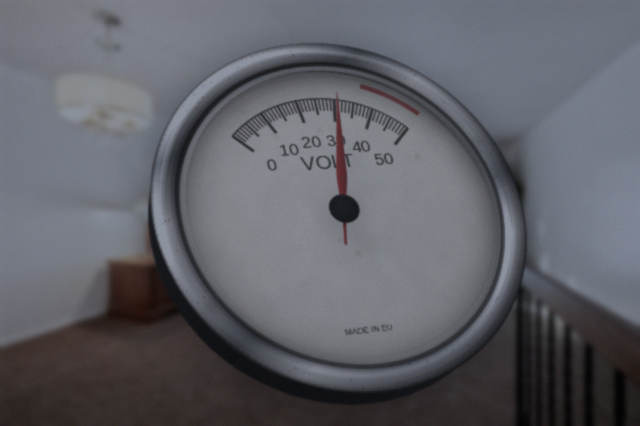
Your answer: 30 V
